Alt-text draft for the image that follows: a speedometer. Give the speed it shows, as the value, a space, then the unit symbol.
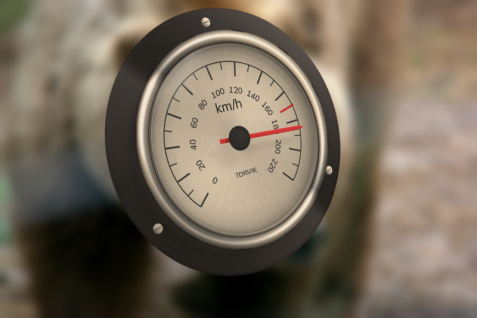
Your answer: 185 km/h
